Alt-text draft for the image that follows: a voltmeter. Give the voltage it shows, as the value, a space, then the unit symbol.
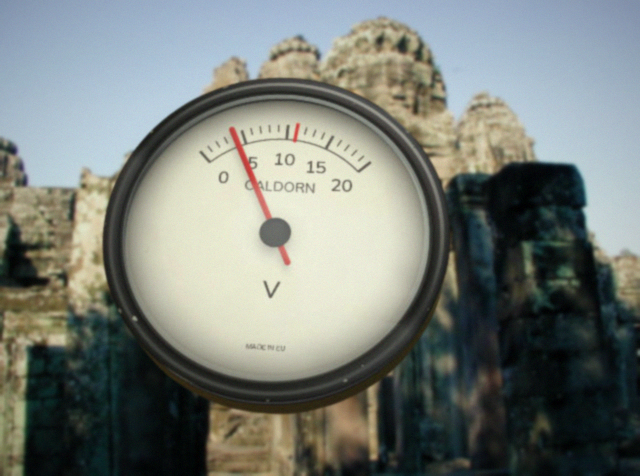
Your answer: 4 V
